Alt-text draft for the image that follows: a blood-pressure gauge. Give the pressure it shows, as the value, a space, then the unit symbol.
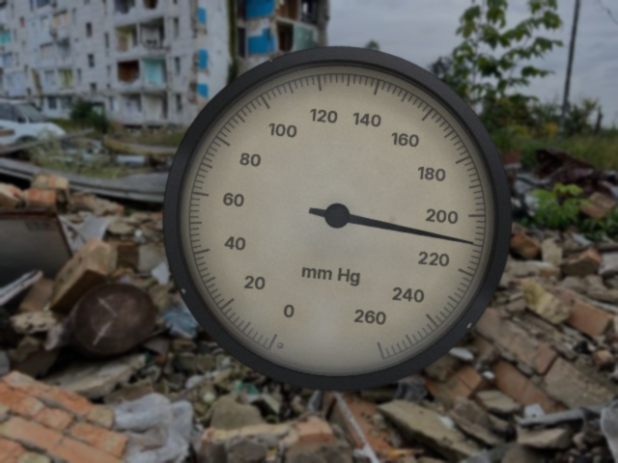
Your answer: 210 mmHg
